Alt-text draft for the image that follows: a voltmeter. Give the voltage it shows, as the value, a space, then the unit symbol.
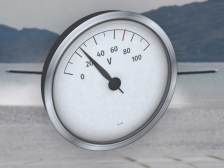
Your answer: 25 V
